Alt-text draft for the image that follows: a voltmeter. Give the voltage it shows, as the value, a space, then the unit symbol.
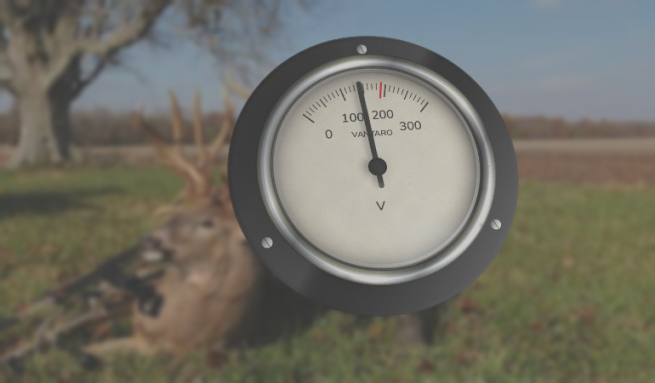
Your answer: 140 V
